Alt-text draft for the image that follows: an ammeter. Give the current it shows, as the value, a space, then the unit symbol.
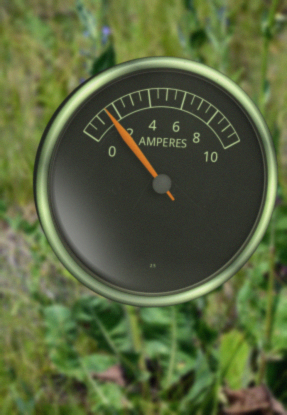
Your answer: 1.5 A
